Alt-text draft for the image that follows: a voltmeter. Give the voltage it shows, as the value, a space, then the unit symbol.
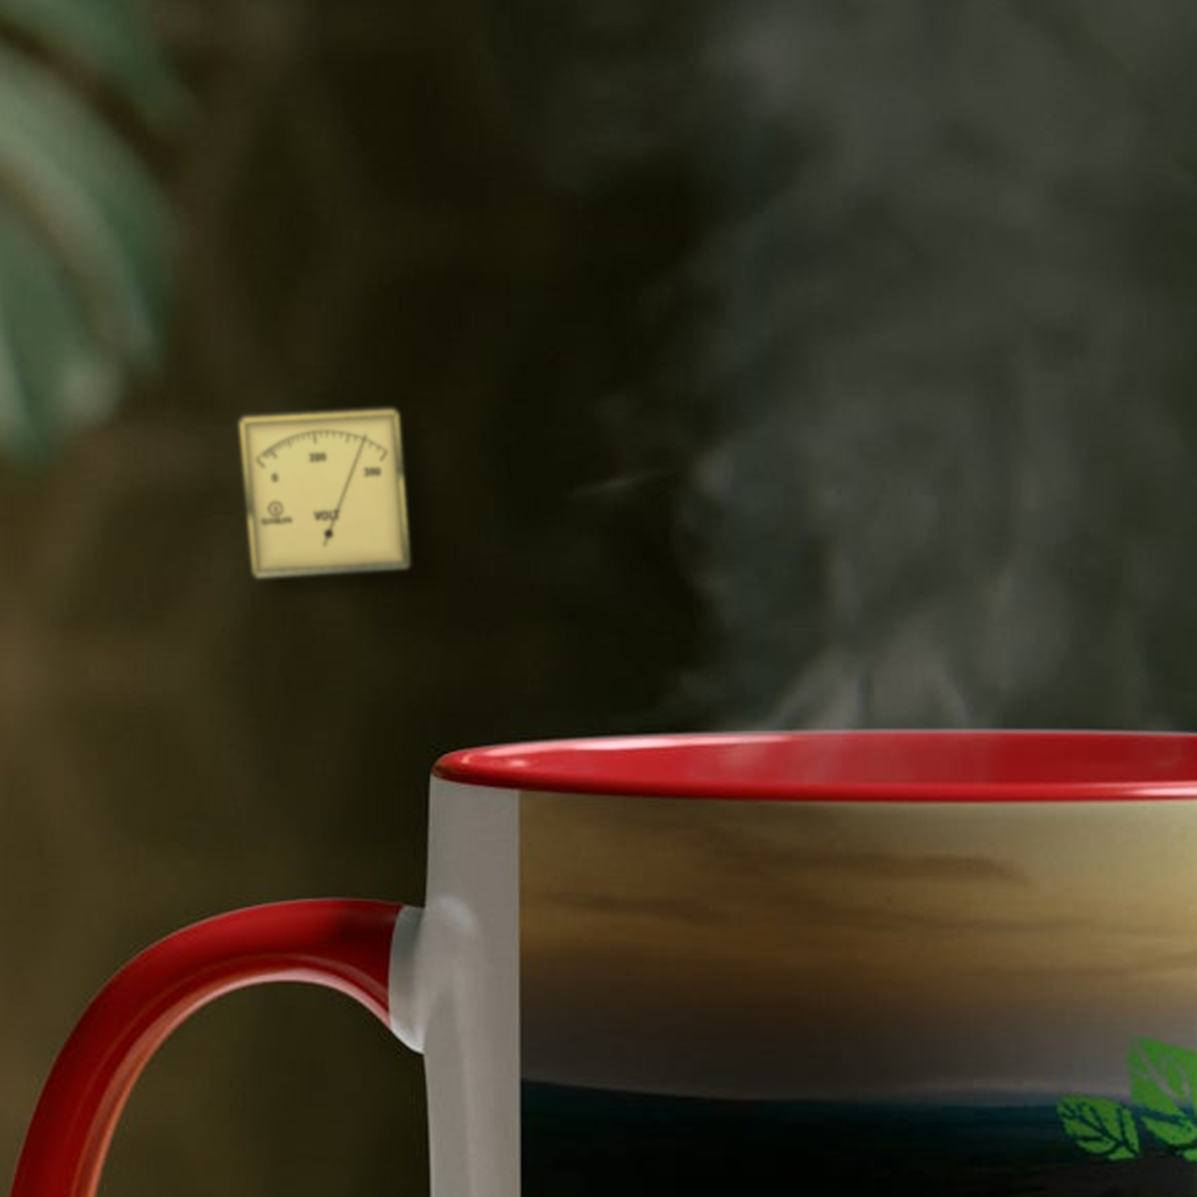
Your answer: 270 V
